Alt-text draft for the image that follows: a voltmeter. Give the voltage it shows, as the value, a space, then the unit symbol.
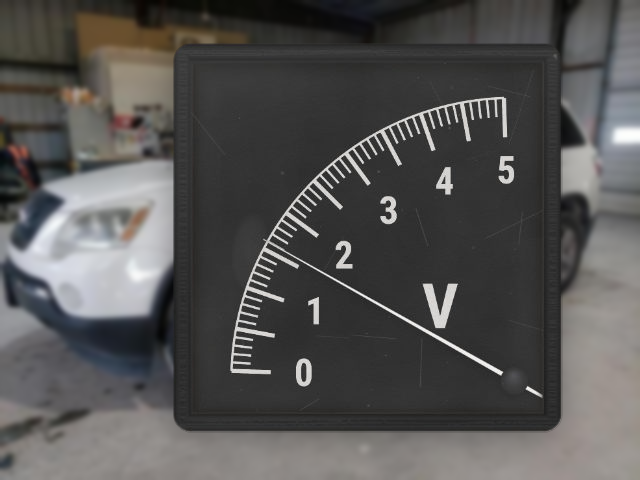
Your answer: 1.6 V
